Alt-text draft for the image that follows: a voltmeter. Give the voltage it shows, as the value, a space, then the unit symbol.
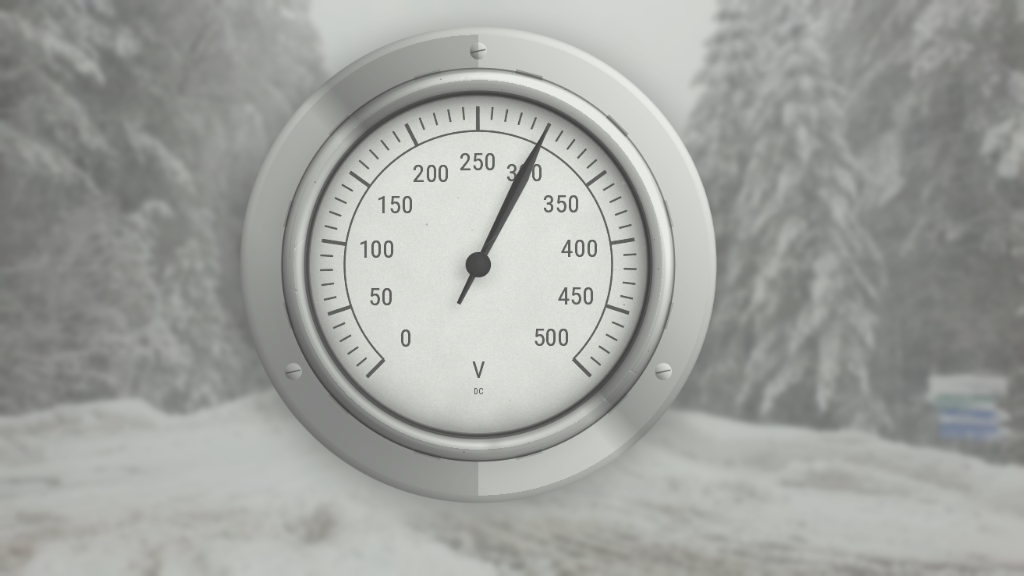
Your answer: 300 V
